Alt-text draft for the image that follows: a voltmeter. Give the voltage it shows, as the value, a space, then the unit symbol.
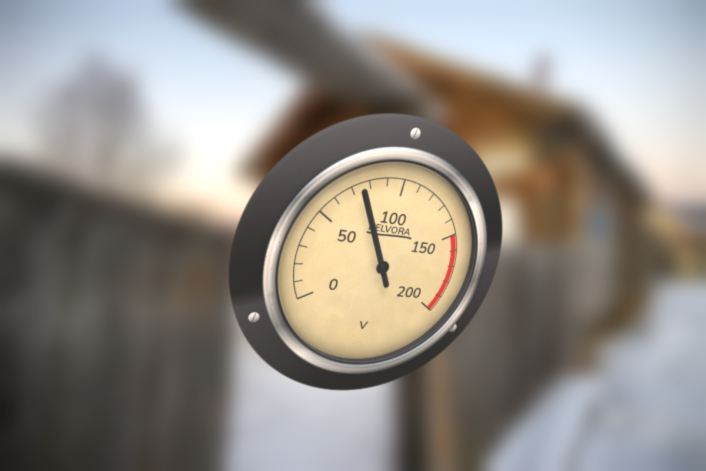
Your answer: 75 V
